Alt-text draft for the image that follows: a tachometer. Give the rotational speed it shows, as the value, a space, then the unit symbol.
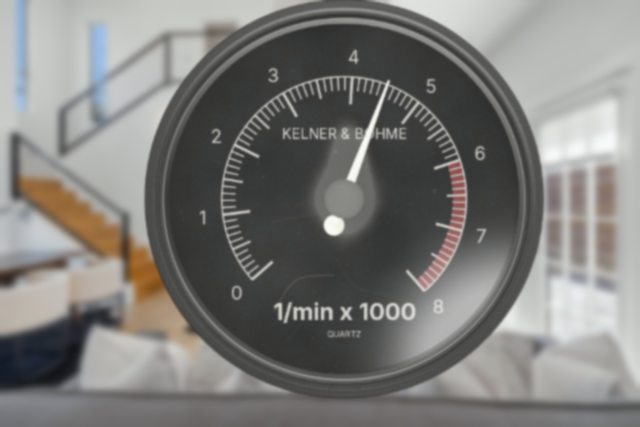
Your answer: 4500 rpm
